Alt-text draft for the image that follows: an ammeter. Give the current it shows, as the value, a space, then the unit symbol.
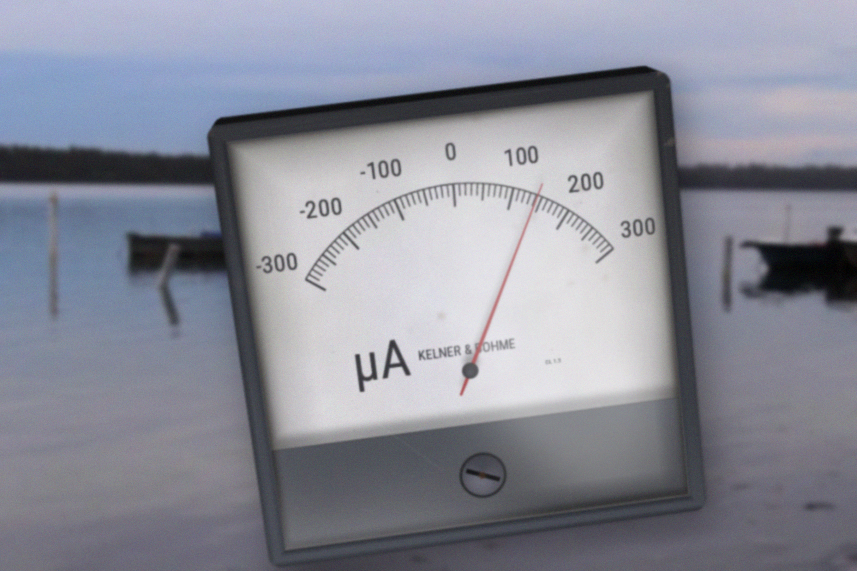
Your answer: 140 µA
